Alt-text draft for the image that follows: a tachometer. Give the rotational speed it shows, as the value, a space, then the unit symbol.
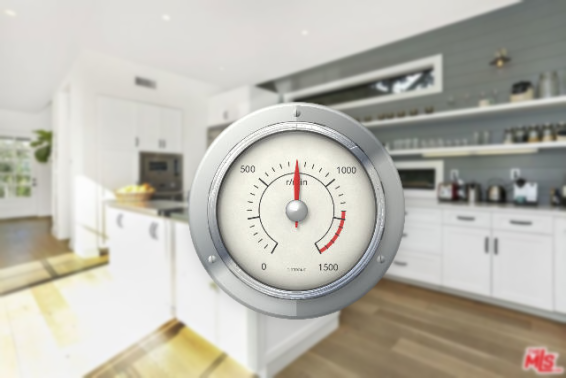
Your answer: 750 rpm
